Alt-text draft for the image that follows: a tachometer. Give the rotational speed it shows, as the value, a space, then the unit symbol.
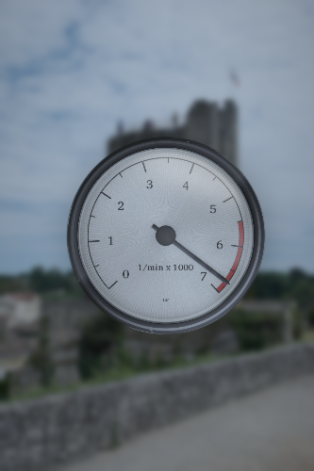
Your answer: 6750 rpm
